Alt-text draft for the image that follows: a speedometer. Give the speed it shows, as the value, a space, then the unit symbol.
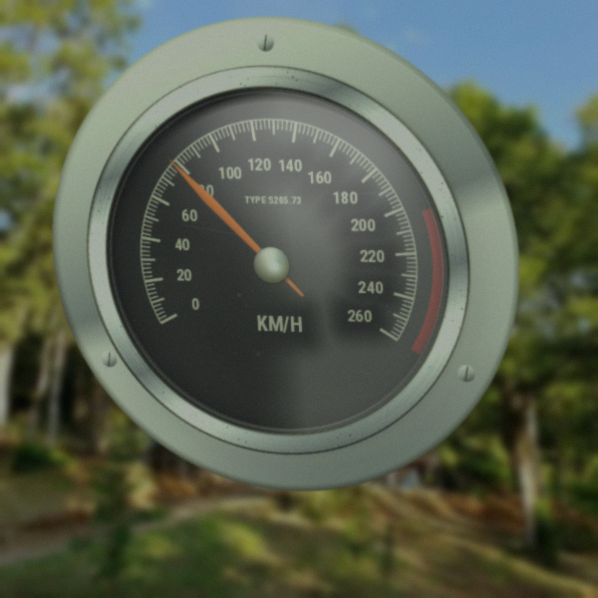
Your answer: 80 km/h
